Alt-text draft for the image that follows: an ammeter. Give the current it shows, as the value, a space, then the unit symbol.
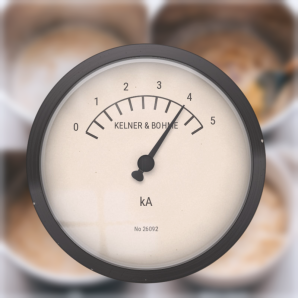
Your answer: 4 kA
